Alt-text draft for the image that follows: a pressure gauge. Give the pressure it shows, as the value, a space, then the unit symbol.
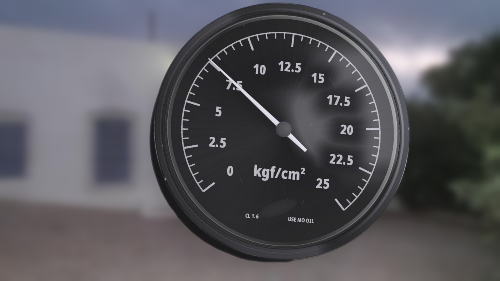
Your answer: 7.5 kg/cm²
